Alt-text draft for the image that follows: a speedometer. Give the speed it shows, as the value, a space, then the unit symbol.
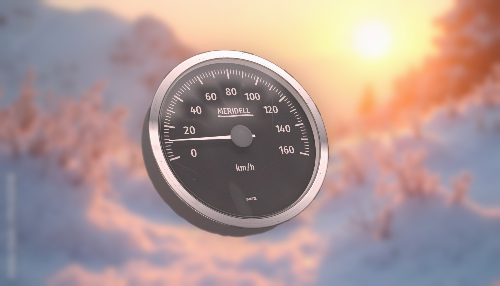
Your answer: 10 km/h
